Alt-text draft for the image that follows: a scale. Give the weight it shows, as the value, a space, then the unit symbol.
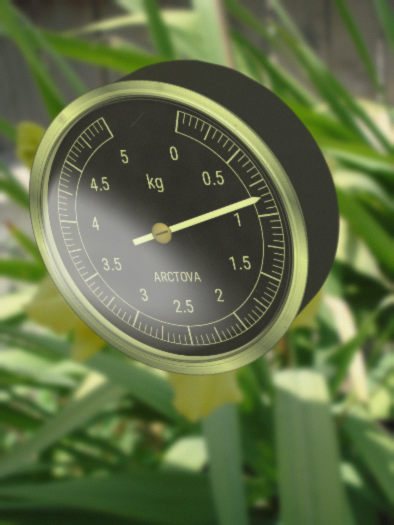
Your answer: 0.85 kg
